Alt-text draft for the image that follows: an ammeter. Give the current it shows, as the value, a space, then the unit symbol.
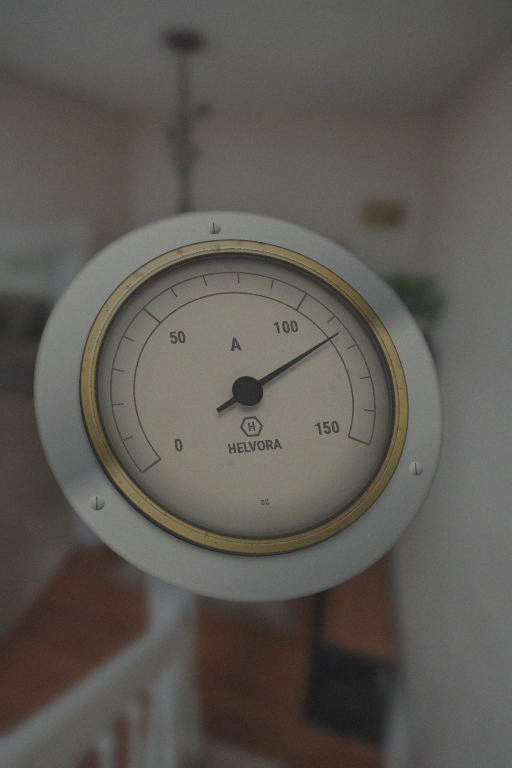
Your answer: 115 A
